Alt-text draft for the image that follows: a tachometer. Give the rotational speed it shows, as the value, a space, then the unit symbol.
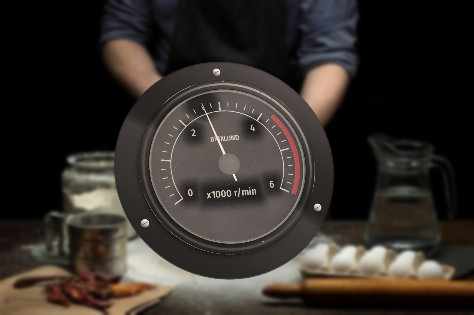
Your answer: 2600 rpm
